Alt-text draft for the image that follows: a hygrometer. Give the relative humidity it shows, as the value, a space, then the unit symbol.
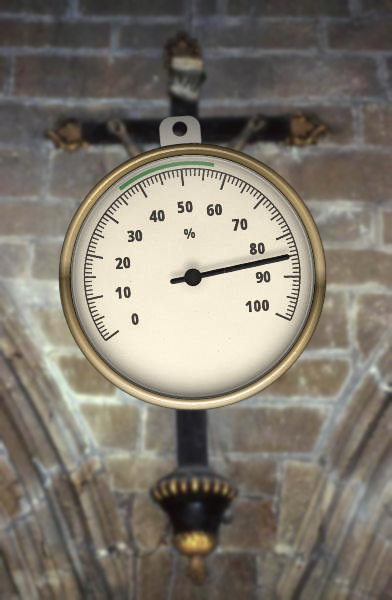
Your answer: 85 %
